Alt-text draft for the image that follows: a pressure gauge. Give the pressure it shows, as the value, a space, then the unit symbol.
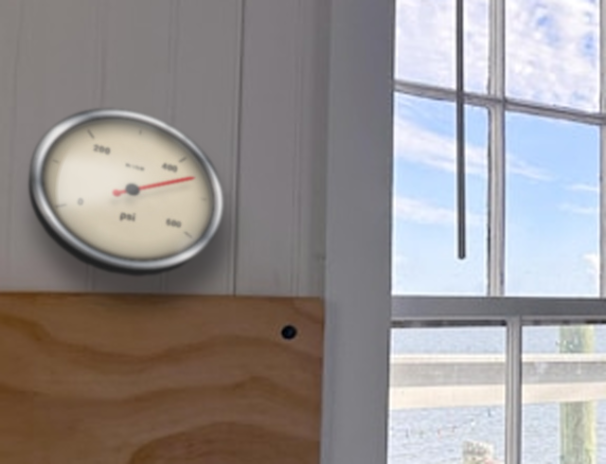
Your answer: 450 psi
